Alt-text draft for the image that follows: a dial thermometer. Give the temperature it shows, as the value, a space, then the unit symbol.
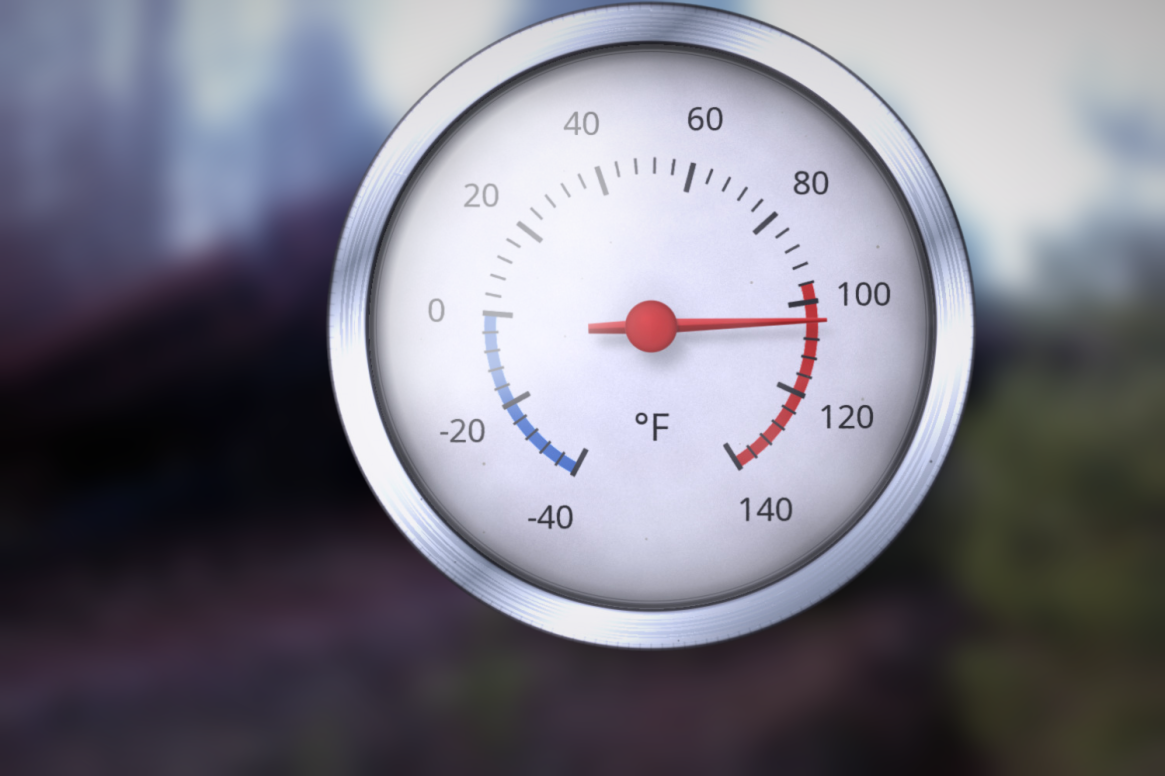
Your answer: 104 °F
